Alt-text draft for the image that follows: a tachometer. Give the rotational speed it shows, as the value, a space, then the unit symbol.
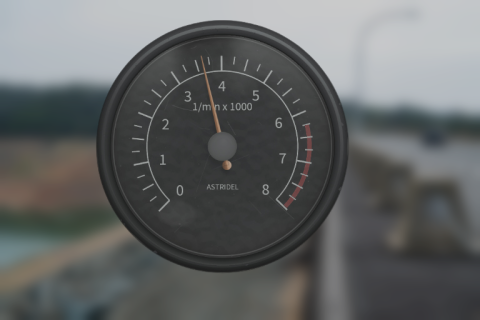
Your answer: 3625 rpm
